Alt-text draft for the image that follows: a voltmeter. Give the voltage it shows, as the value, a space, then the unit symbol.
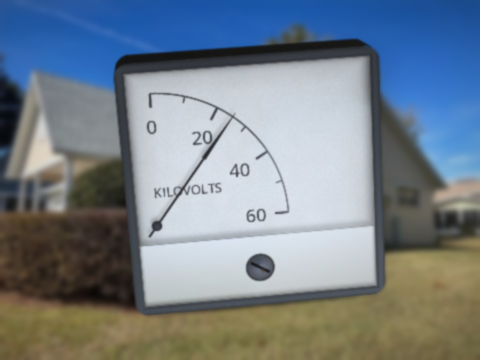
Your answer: 25 kV
